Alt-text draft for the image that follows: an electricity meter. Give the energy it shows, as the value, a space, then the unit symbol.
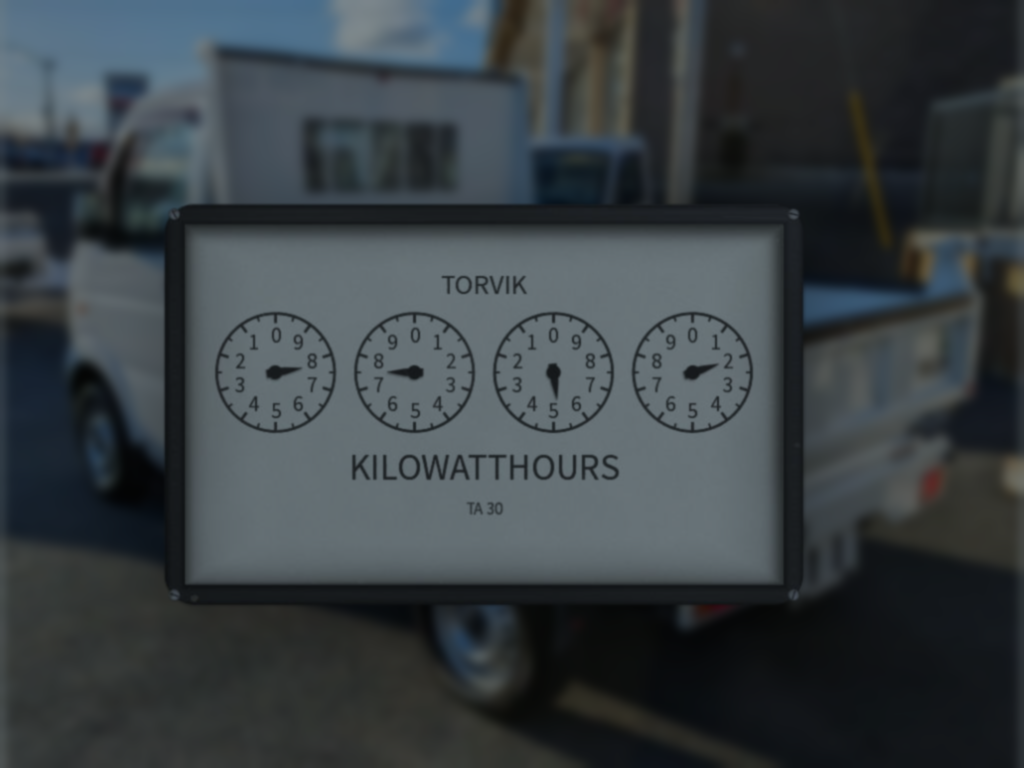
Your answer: 7752 kWh
